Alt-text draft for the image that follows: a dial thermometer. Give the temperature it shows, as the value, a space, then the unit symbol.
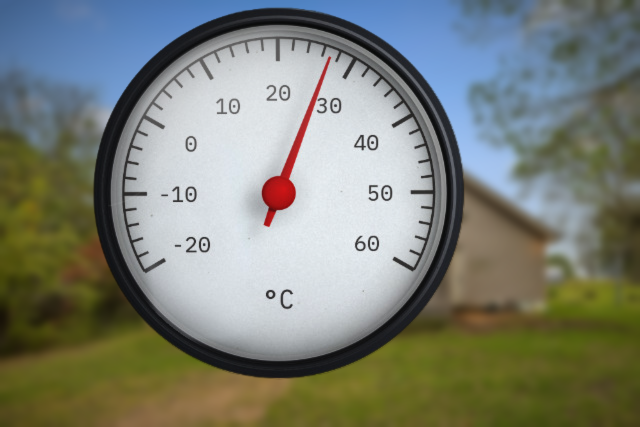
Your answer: 27 °C
